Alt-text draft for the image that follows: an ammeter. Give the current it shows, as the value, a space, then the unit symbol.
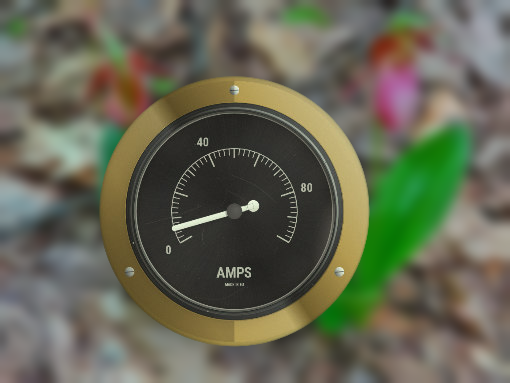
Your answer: 6 A
